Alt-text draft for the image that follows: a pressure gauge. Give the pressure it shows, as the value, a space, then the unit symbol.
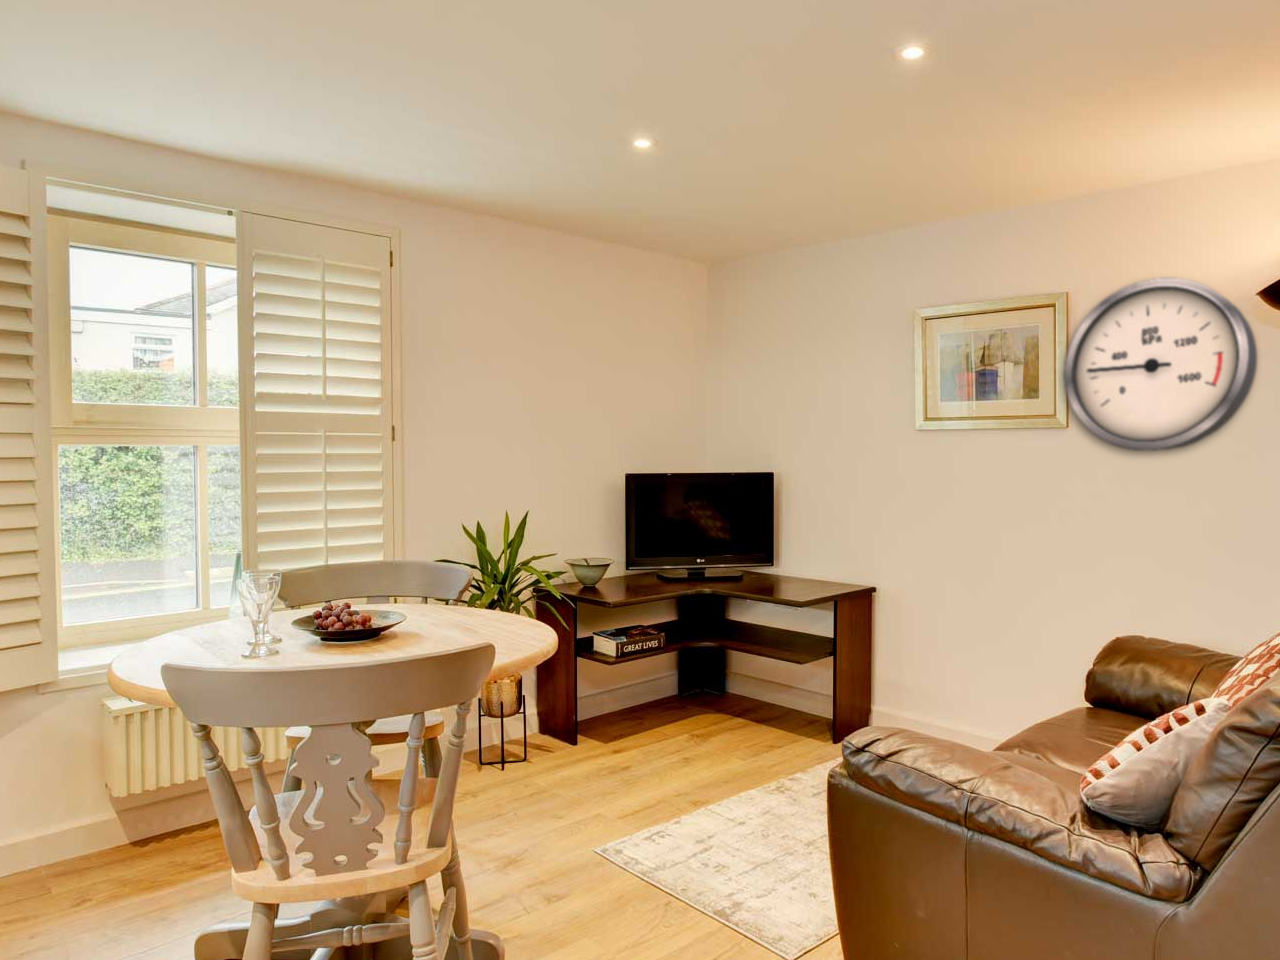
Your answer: 250 kPa
